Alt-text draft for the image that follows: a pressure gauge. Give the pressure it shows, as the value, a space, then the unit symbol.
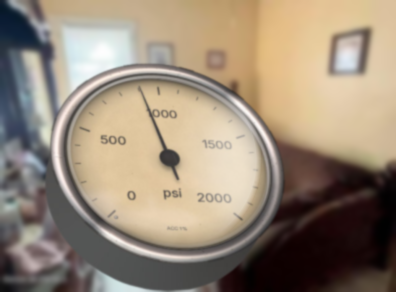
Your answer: 900 psi
